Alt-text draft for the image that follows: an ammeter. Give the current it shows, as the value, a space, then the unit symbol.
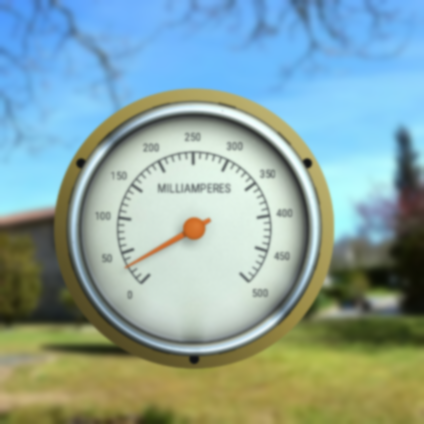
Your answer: 30 mA
